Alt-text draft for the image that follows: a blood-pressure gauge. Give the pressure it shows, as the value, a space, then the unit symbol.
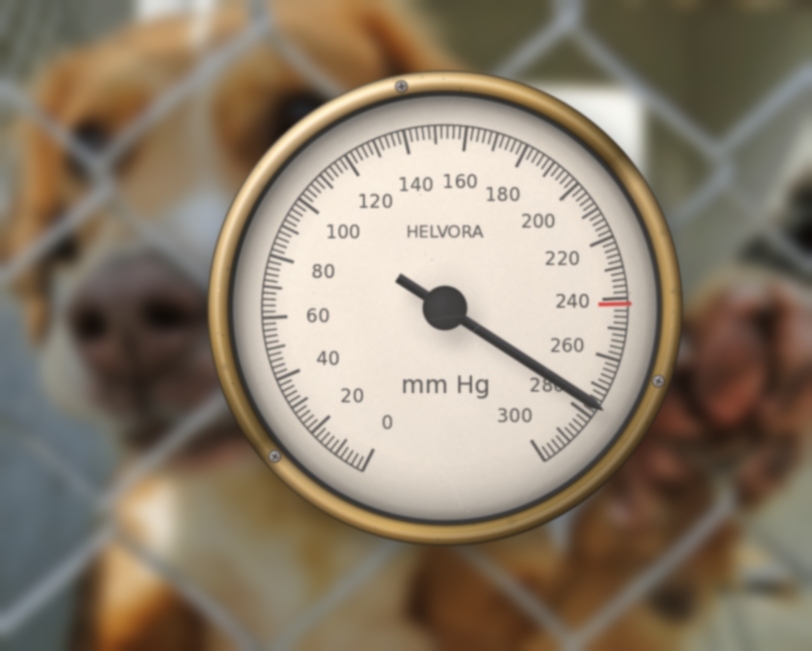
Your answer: 276 mmHg
